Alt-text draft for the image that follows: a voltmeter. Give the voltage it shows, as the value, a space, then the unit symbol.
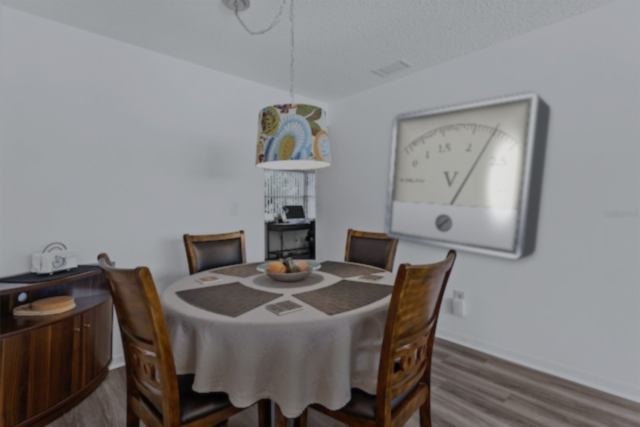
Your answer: 2.25 V
